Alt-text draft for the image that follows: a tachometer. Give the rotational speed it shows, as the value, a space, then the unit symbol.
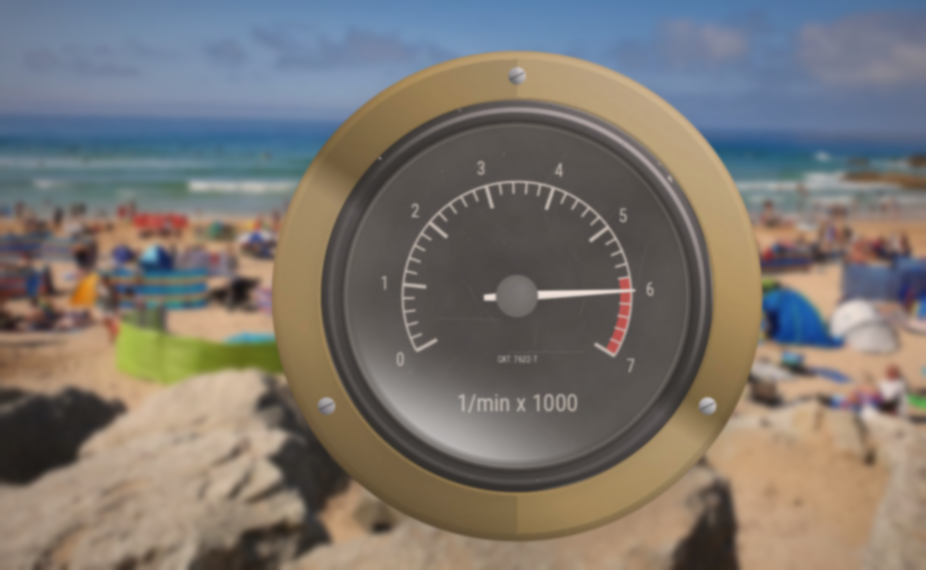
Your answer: 6000 rpm
